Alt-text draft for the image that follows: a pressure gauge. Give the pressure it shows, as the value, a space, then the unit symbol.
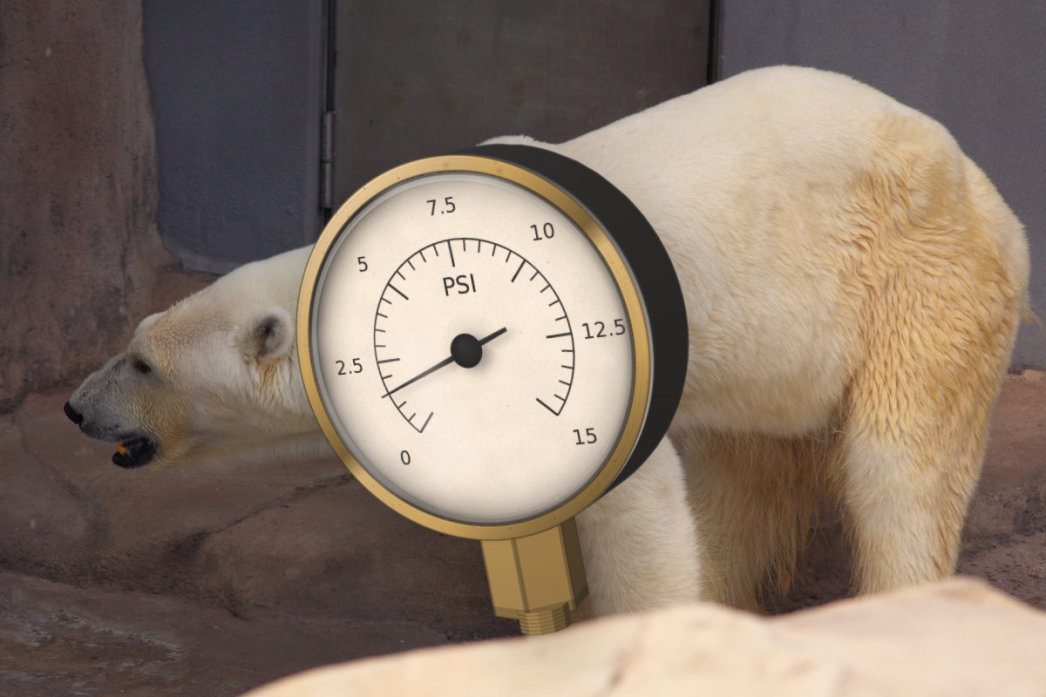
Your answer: 1.5 psi
